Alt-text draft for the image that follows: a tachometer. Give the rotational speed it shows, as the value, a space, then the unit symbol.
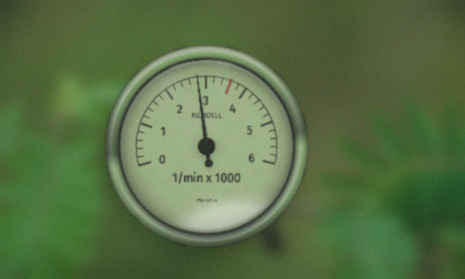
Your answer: 2800 rpm
